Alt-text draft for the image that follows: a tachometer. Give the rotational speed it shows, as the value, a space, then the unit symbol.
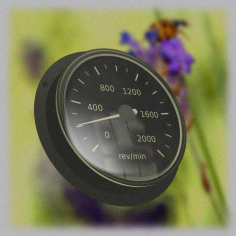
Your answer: 200 rpm
